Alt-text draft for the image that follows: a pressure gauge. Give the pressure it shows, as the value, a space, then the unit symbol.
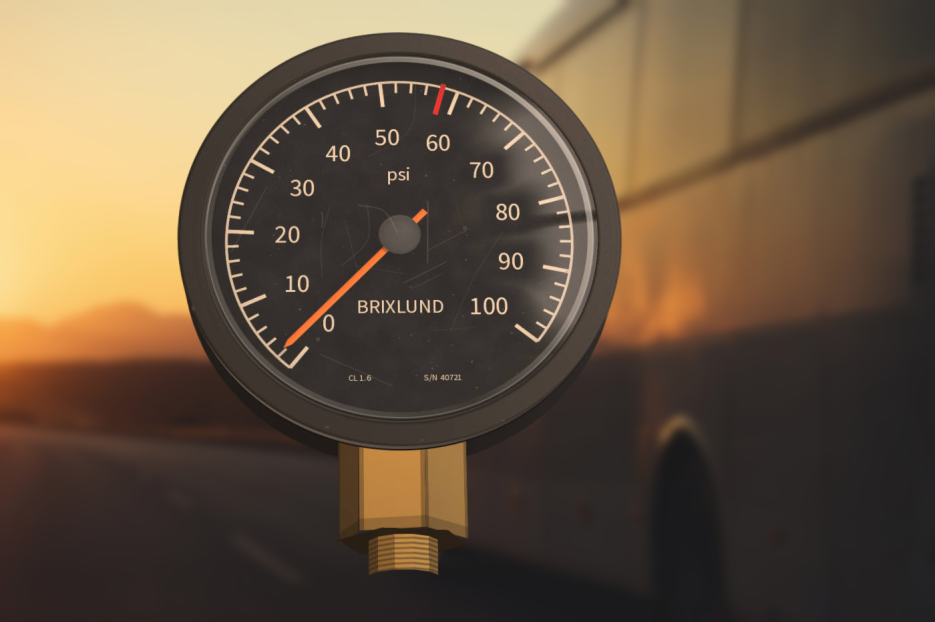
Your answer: 2 psi
